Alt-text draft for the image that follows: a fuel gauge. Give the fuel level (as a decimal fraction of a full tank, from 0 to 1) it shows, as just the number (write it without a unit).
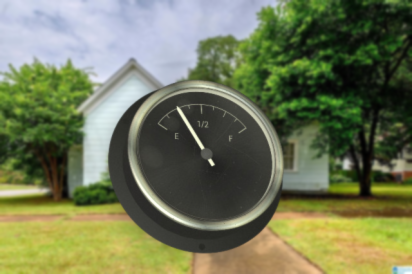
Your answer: 0.25
